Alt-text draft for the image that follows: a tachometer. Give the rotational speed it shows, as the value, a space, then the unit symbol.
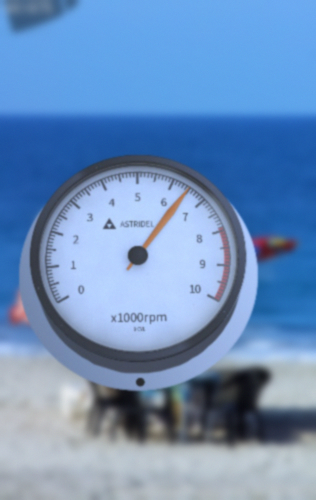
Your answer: 6500 rpm
